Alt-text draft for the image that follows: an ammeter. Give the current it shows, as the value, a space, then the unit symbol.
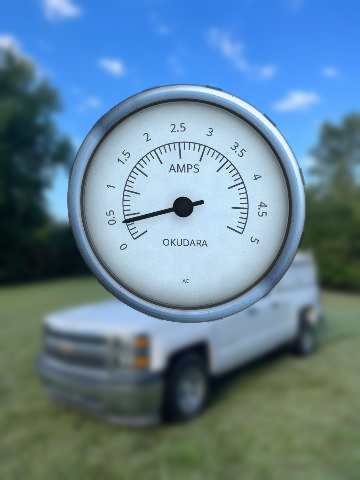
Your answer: 0.4 A
